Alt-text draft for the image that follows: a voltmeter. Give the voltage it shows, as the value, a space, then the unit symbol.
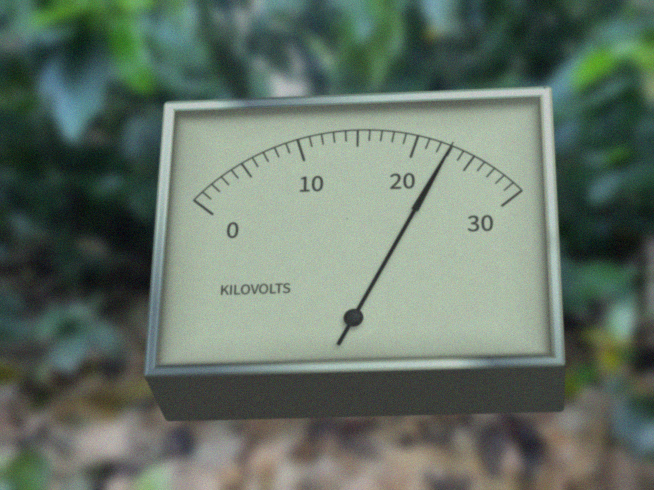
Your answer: 23 kV
